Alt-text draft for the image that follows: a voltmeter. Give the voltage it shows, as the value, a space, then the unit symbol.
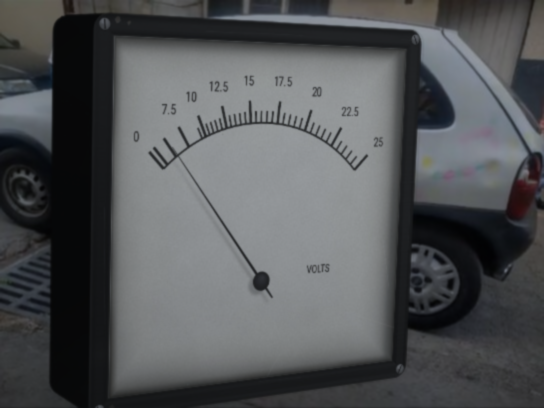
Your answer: 5 V
